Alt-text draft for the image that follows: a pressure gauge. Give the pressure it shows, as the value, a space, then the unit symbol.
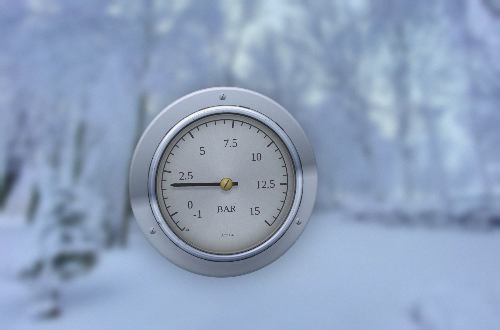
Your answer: 1.75 bar
